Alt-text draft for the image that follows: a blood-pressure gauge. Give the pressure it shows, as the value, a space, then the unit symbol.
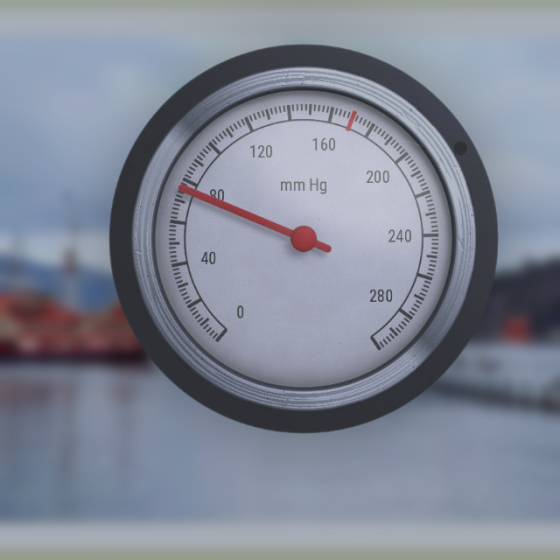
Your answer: 76 mmHg
